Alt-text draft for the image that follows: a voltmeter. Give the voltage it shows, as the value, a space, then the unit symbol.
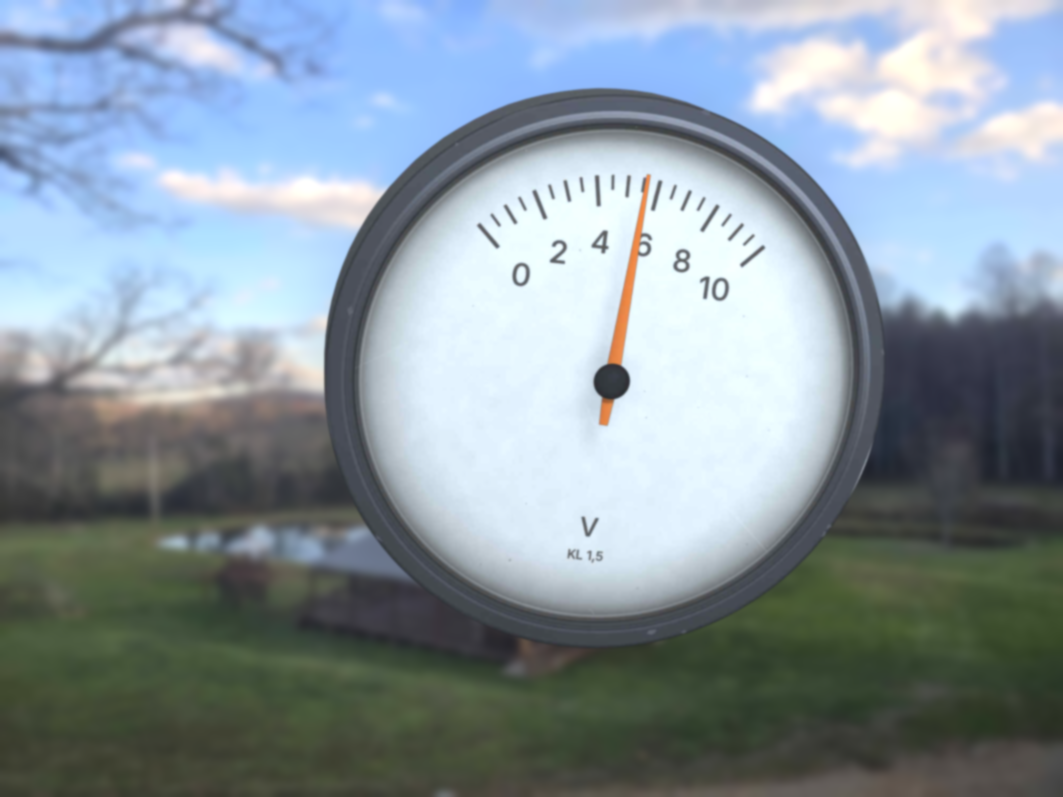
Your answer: 5.5 V
